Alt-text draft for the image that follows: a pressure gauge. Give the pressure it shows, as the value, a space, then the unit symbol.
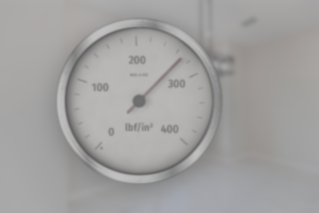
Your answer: 270 psi
